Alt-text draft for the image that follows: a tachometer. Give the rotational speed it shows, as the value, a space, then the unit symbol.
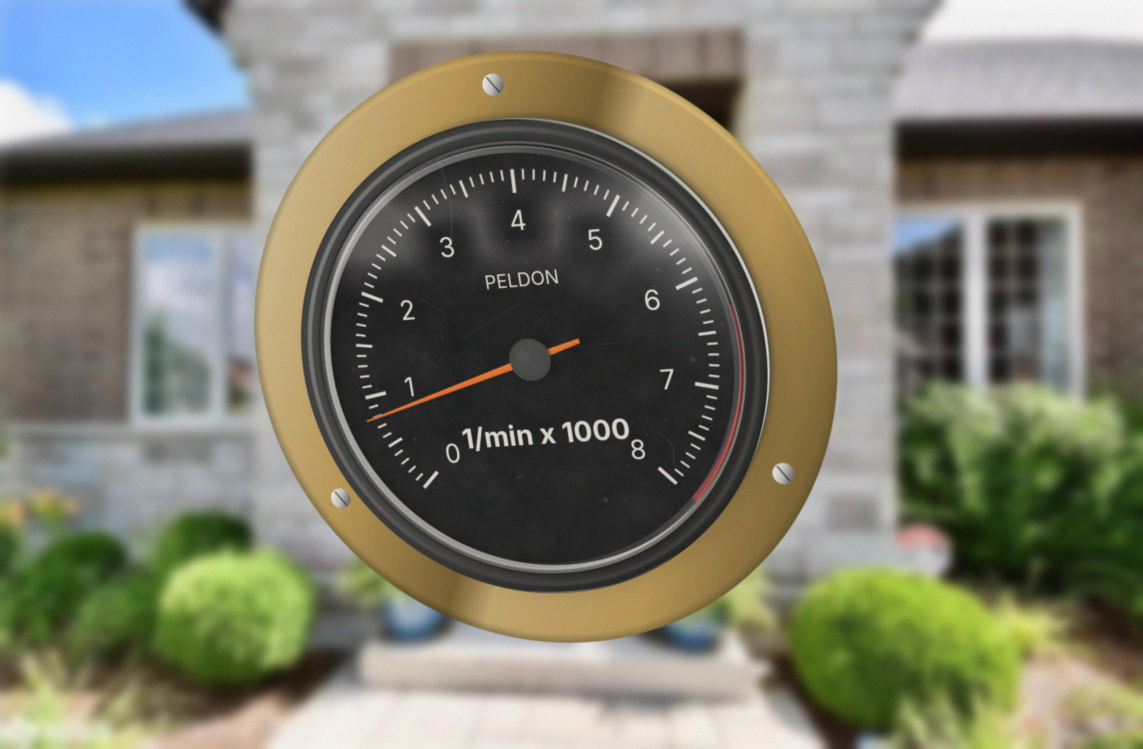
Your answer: 800 rpm
